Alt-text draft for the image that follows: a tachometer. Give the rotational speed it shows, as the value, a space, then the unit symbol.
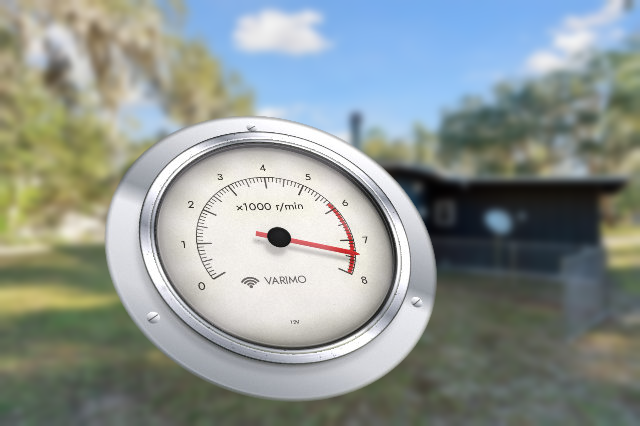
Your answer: 7500 rpm
